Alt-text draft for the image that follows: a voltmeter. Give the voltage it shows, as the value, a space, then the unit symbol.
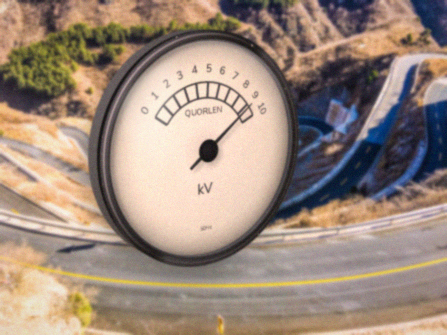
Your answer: 9 kV
